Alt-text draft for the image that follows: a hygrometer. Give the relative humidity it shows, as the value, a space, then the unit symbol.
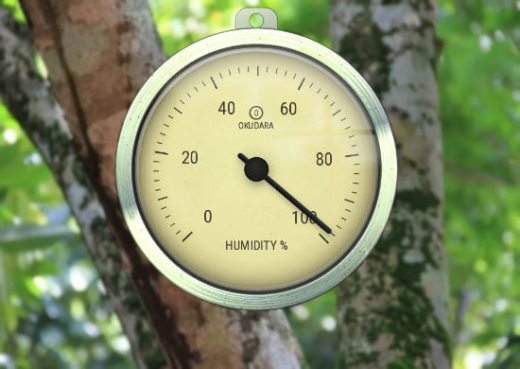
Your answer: 98 %
